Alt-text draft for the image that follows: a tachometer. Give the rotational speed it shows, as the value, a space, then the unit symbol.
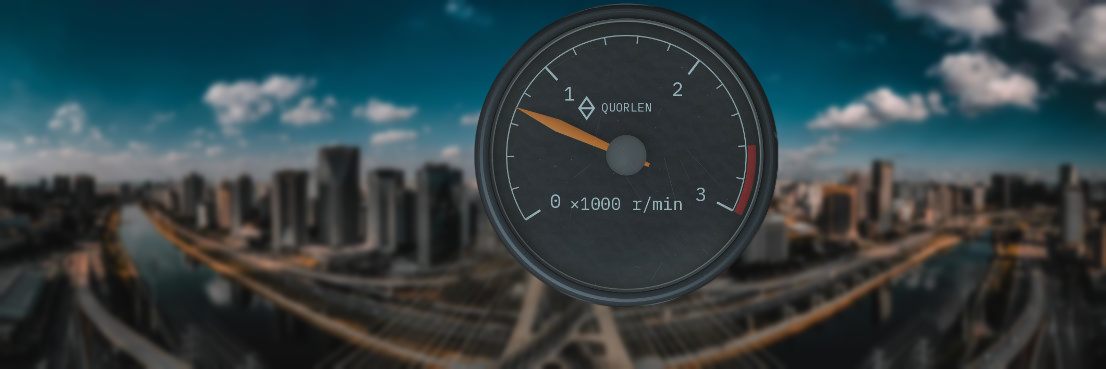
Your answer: 700 rpm
